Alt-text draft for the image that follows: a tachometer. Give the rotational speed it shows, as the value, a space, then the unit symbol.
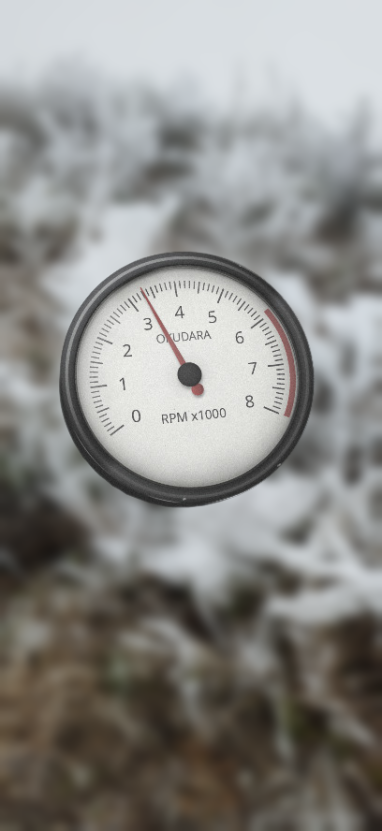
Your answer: 3300 rpm
